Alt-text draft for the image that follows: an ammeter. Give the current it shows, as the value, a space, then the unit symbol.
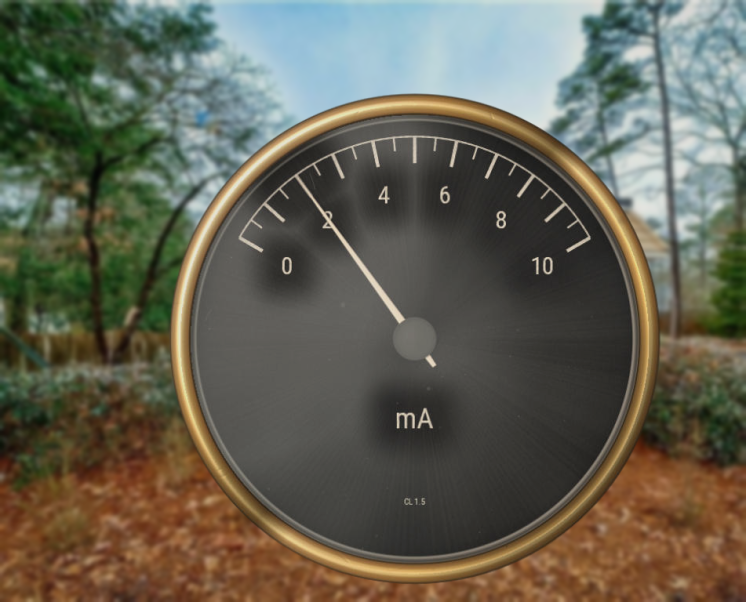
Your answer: 2 mA
